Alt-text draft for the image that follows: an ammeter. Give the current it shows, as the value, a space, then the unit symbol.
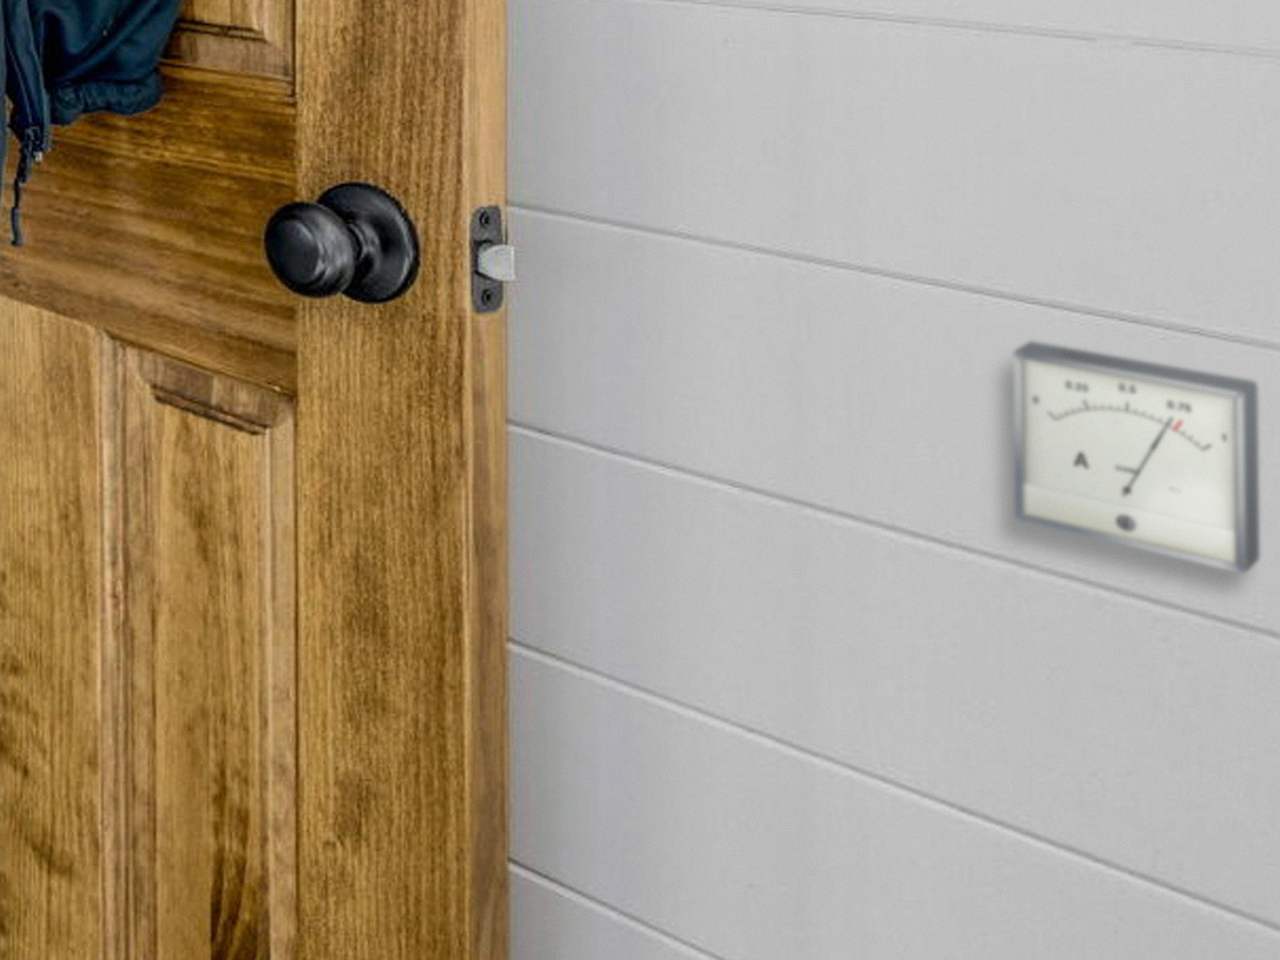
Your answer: 0.75 A
